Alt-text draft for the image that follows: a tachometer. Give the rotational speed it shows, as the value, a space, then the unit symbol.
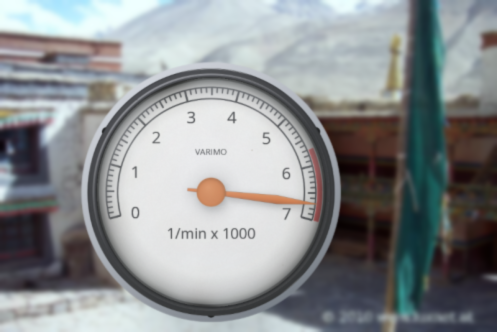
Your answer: 6700 rpm
